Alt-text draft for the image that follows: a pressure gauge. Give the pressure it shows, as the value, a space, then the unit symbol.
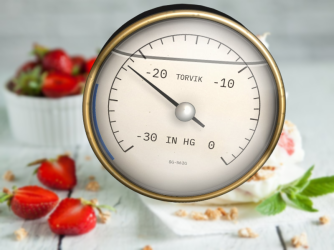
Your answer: -21.5 inHg
